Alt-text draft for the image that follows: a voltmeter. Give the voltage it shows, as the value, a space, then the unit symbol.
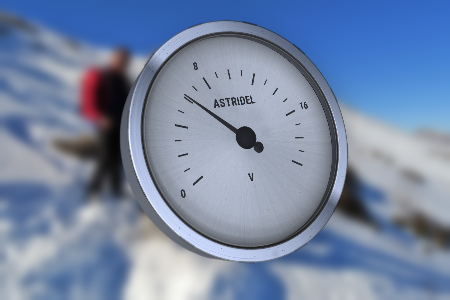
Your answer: 6 V
